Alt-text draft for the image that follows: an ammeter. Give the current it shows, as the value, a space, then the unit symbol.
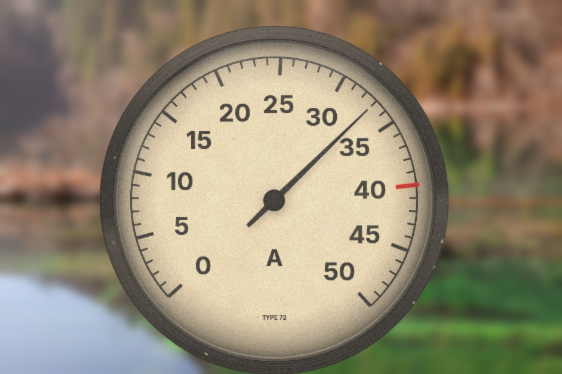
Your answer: 33 A
